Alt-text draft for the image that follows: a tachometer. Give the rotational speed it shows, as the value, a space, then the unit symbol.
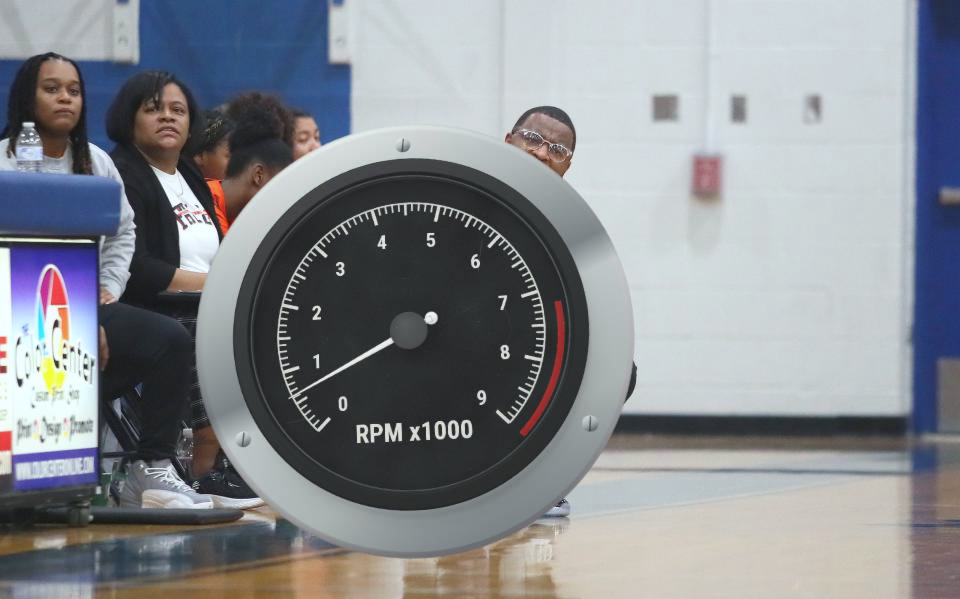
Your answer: 600 rpm
